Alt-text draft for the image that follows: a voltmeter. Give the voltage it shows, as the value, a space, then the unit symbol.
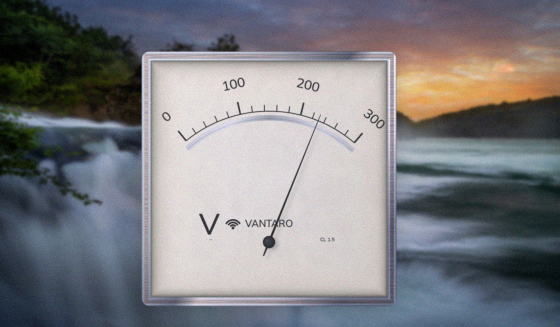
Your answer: 230 V
